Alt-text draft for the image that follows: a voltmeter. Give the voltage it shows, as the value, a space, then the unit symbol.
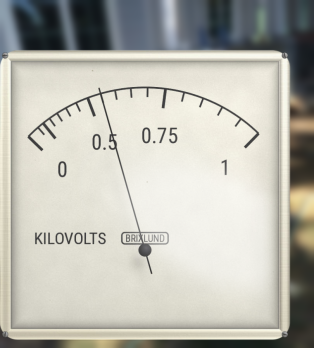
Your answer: 0.55 kV
